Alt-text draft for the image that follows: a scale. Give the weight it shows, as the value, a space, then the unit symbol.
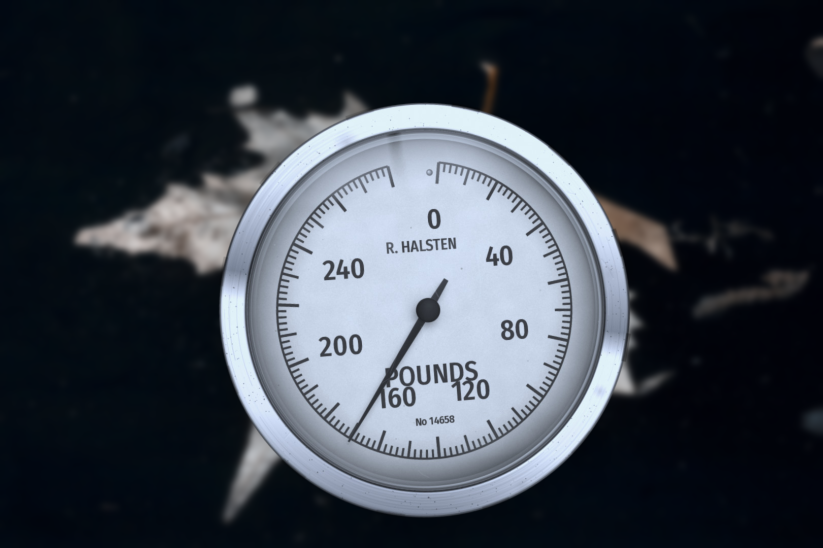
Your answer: 170 lb
